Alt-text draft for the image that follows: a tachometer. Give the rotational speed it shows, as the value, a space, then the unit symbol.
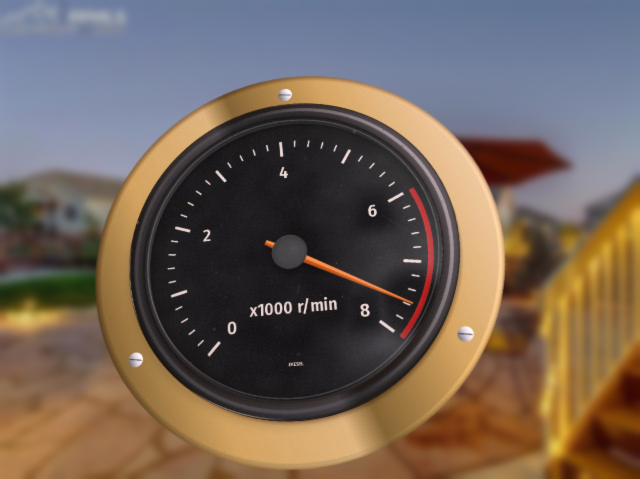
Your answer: 7600 rpm
